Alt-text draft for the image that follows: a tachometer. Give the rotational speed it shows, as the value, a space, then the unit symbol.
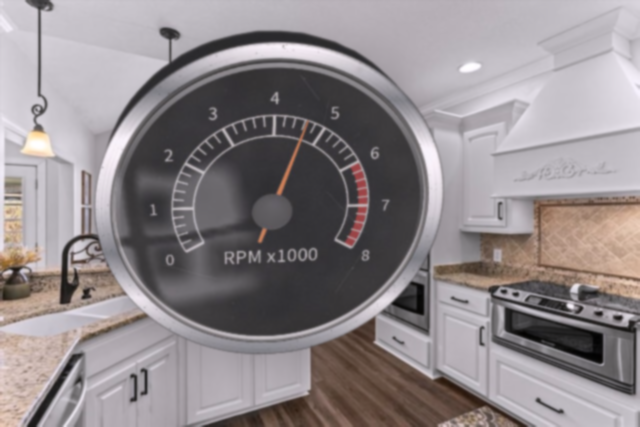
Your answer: 4600 rpm
